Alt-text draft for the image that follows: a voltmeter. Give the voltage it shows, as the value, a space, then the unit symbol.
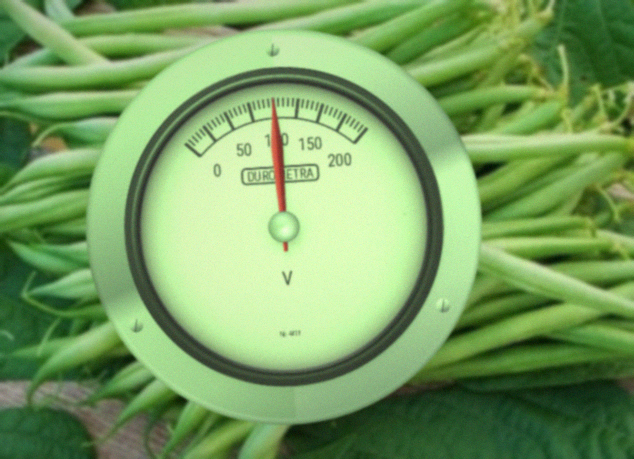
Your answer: 100 V
